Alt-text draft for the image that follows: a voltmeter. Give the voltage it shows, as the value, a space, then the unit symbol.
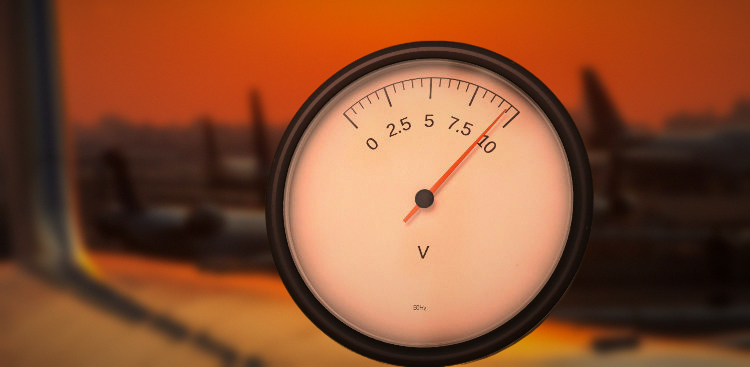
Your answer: 9.5 V
